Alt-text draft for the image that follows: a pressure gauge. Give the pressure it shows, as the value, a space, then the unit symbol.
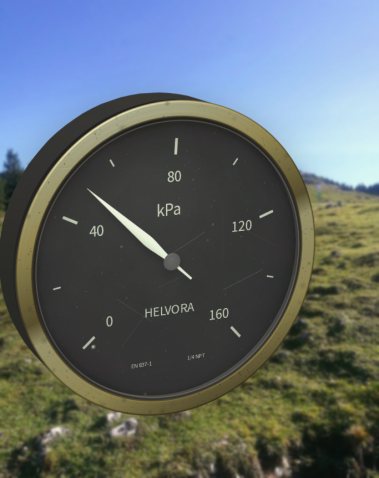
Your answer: 50 kPa
